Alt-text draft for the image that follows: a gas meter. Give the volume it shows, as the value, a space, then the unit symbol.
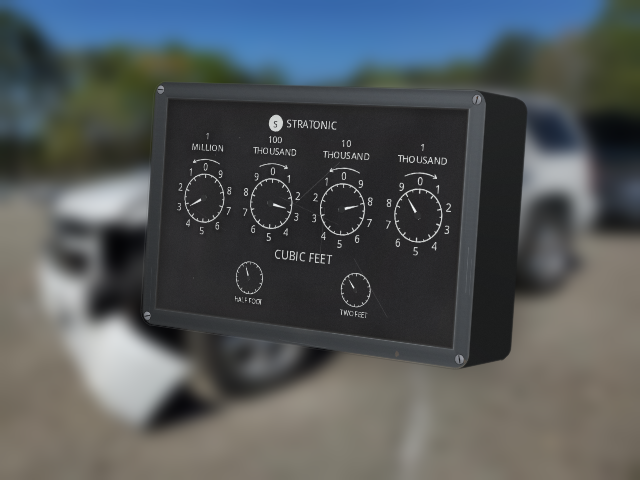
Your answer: 327900 ft³
